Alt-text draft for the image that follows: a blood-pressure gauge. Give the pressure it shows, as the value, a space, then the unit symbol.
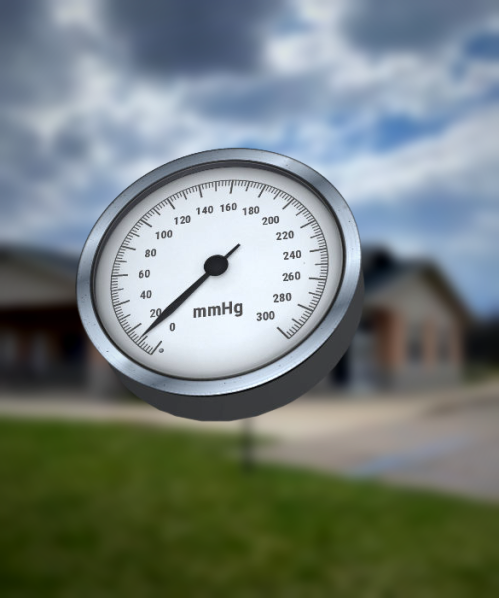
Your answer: 10 mmHg
